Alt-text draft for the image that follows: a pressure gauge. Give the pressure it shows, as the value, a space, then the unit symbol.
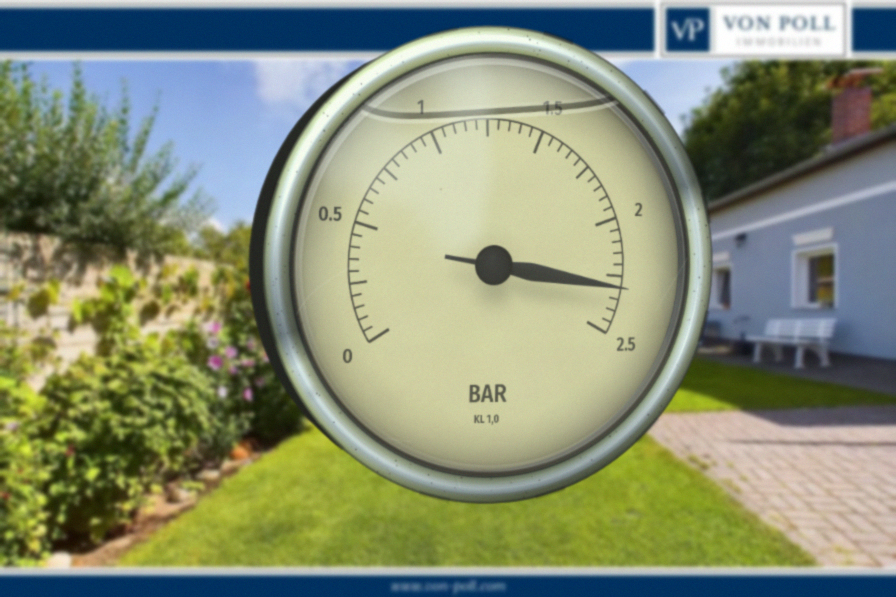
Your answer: 2.3 bar
